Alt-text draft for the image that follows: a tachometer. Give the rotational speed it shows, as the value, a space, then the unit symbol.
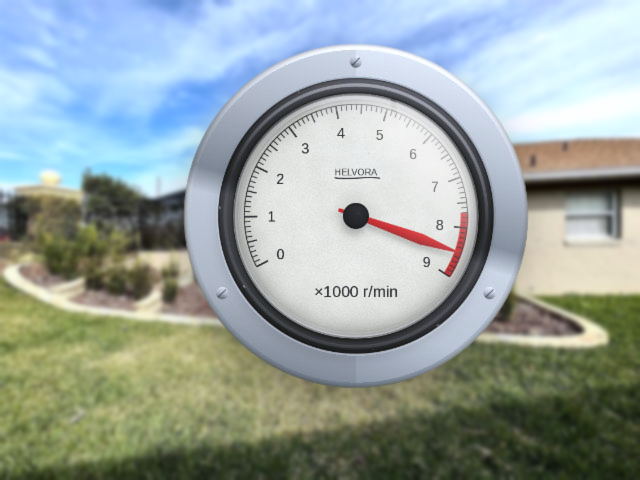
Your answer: 8500 rpm
